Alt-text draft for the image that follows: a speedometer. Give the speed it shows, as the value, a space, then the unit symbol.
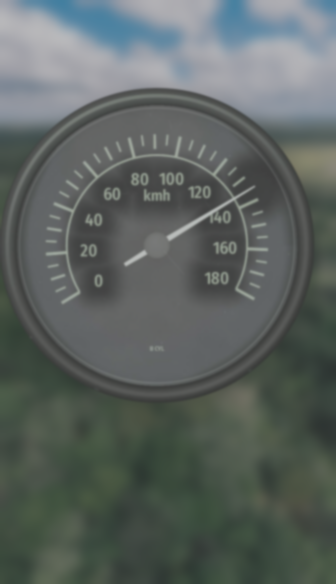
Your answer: 135 km/h
